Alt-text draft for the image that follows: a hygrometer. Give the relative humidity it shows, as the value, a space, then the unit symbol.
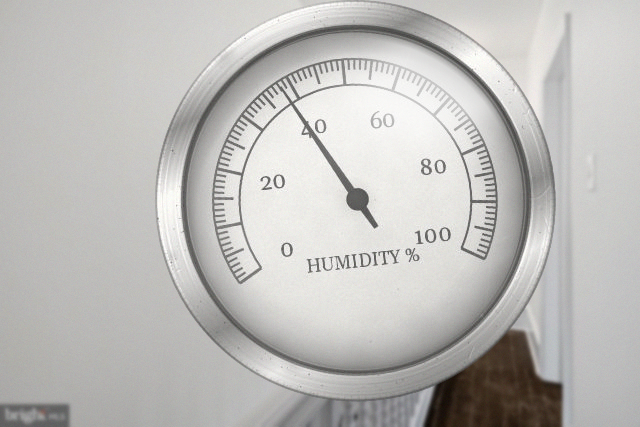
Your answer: 38 %
